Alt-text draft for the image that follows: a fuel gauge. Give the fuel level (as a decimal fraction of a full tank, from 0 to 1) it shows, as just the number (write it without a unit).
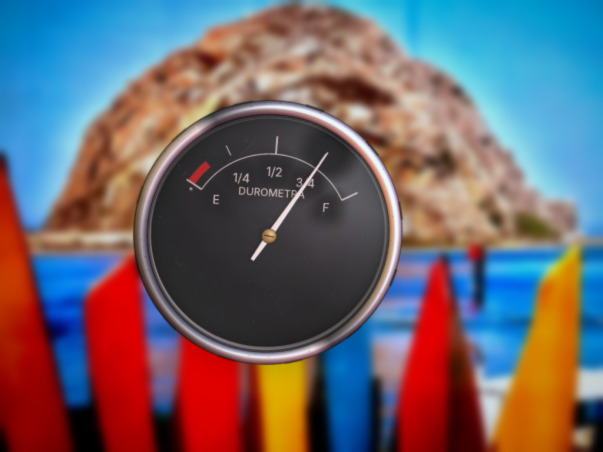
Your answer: 0.75
